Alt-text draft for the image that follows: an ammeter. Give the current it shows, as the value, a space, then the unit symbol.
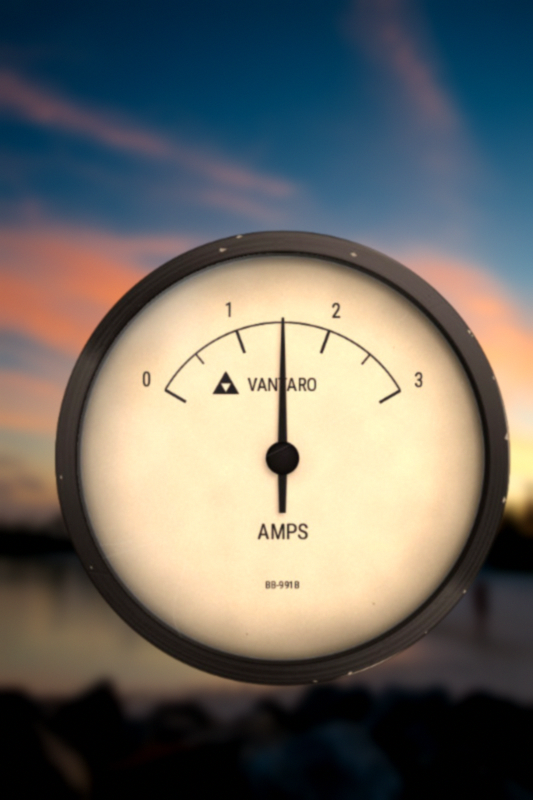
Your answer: 1.5 A
